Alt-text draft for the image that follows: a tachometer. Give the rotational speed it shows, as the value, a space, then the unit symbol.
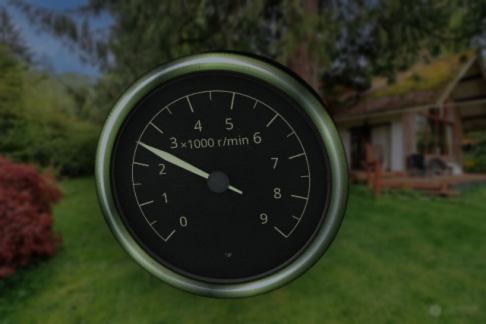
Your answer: 2500 rpm
